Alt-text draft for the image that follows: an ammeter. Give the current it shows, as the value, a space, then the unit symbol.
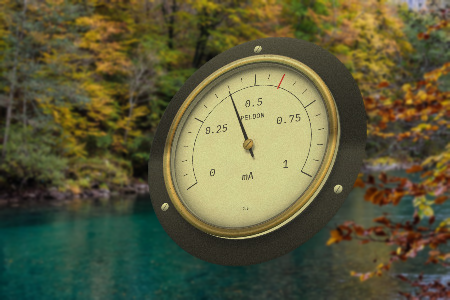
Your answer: 0.4 mA
